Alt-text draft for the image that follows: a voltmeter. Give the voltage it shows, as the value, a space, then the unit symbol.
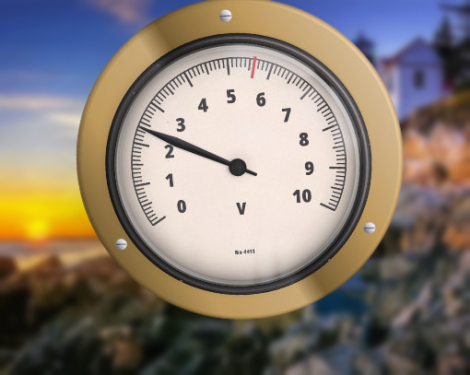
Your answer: 2.4 V
